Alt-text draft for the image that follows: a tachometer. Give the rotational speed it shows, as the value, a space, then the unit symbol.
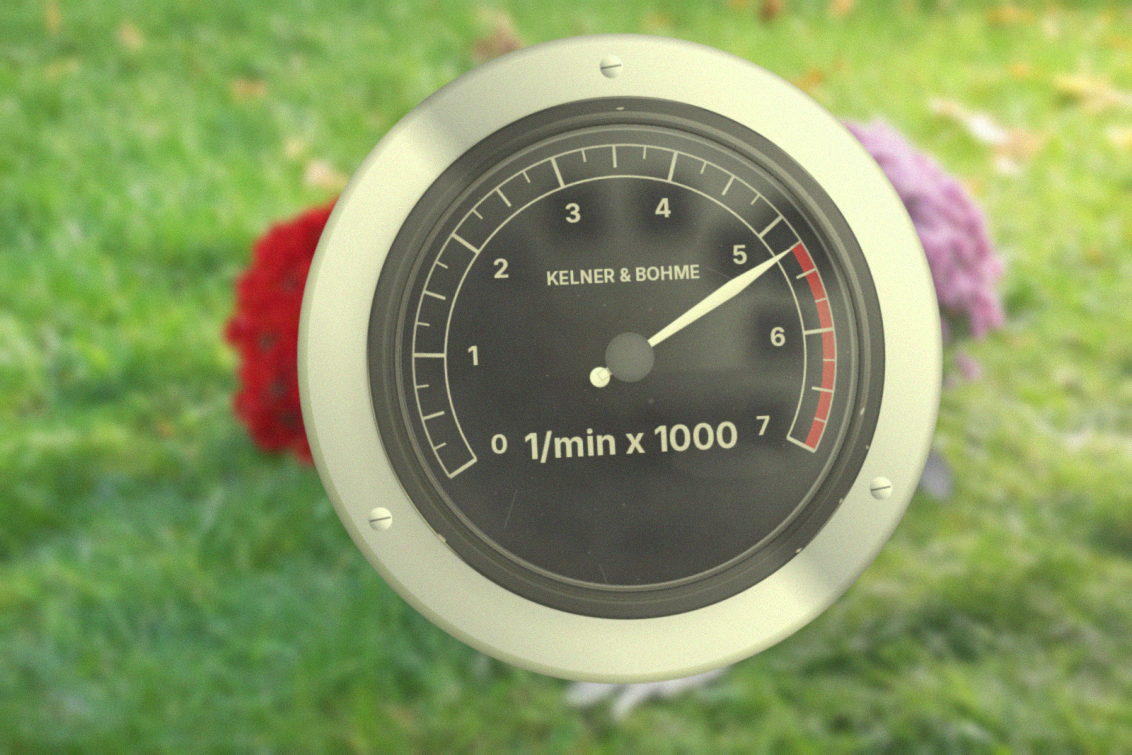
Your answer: 5250 rpm
